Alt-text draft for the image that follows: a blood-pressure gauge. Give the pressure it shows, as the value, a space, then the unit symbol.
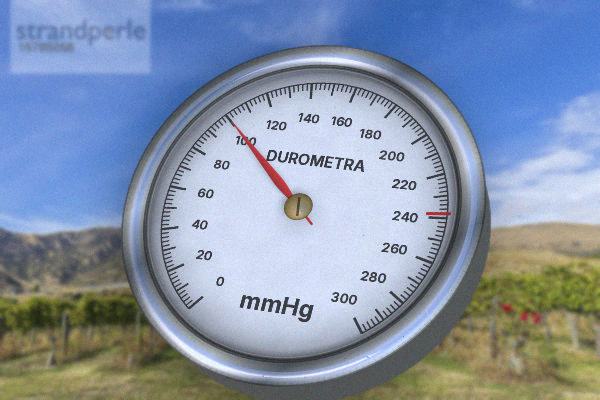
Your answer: 100 mmHg
